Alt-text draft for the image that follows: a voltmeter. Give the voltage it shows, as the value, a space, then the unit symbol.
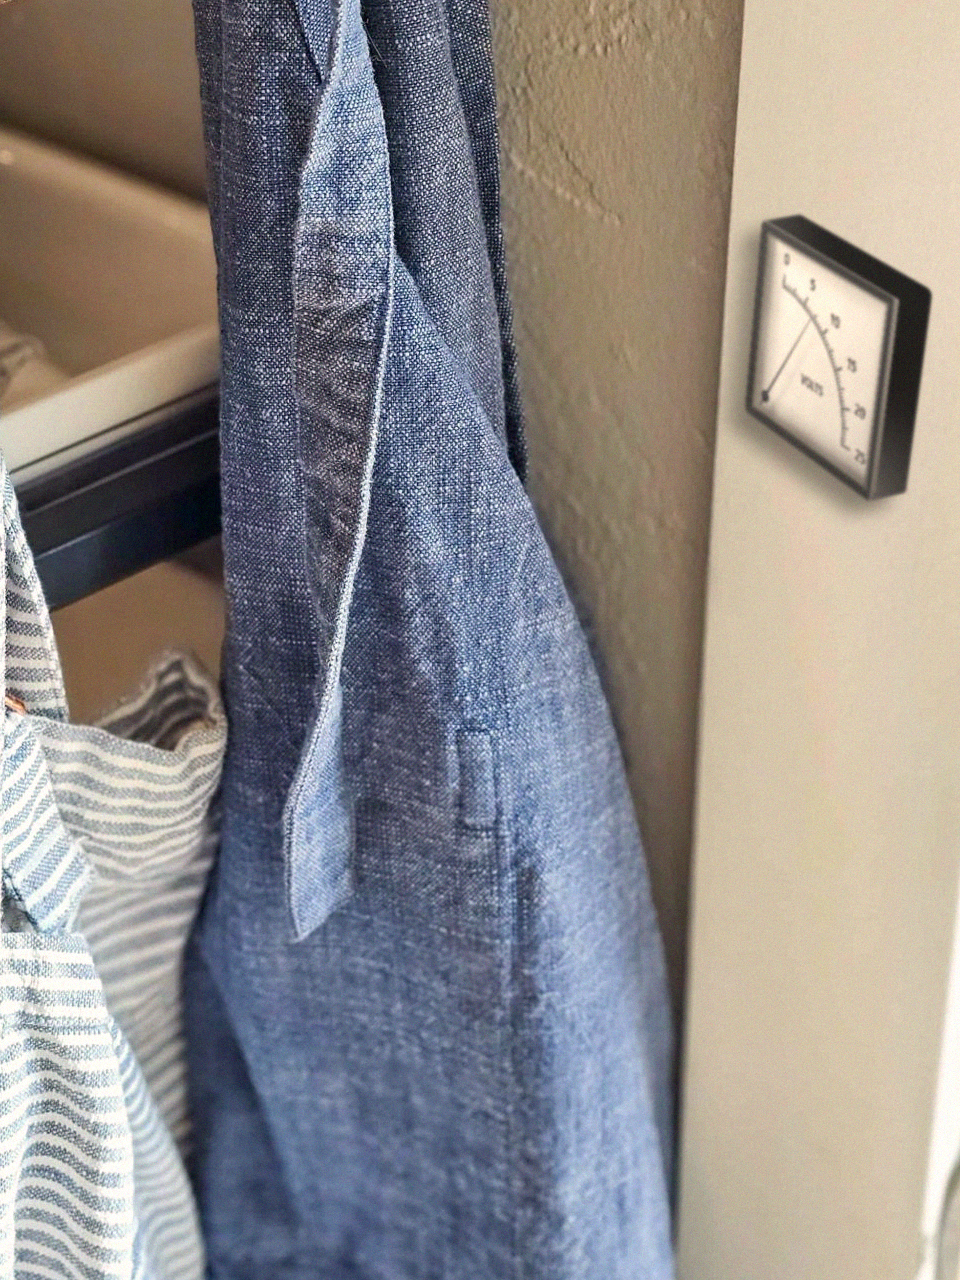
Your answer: 7.5 V
